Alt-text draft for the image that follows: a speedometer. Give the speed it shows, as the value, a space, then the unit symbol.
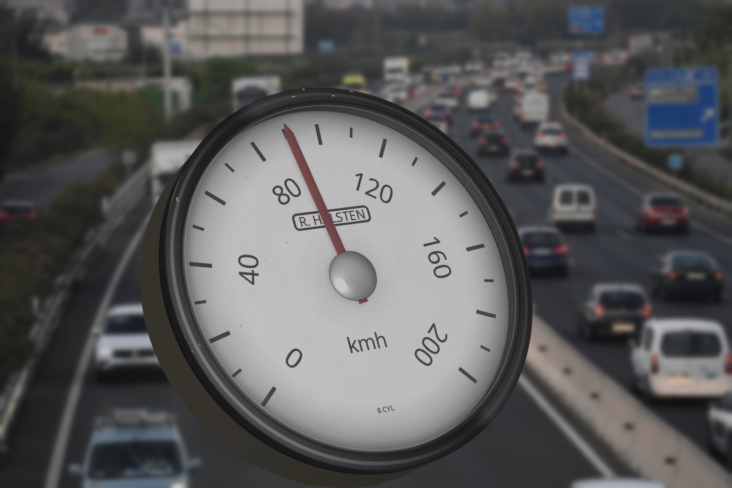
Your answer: 90 km/h
